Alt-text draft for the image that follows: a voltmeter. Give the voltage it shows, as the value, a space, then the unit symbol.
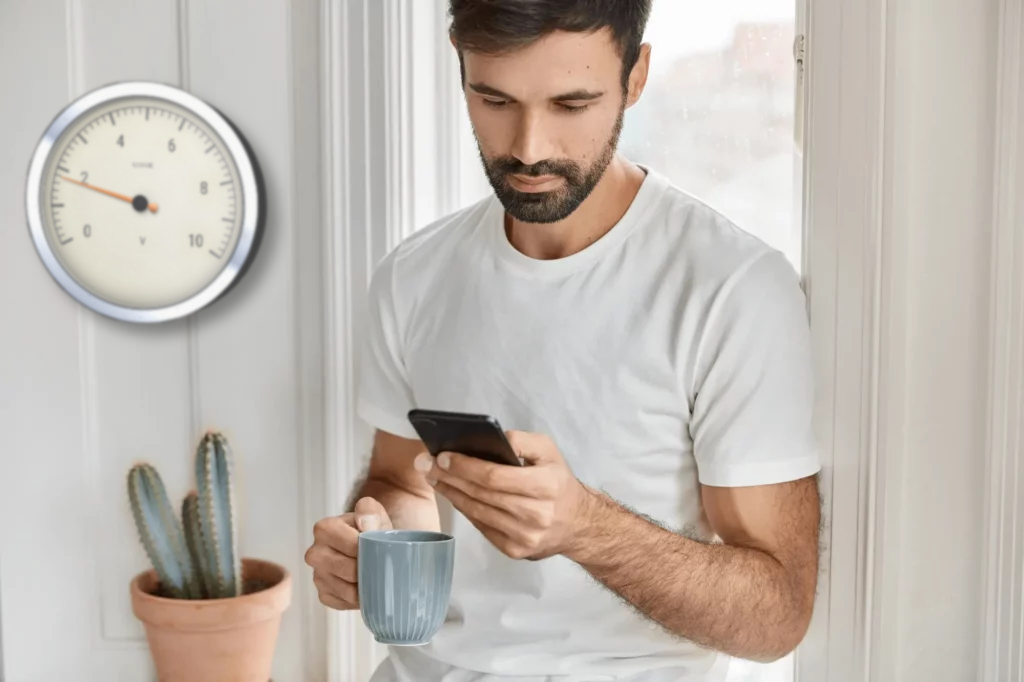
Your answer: 1.8 V
